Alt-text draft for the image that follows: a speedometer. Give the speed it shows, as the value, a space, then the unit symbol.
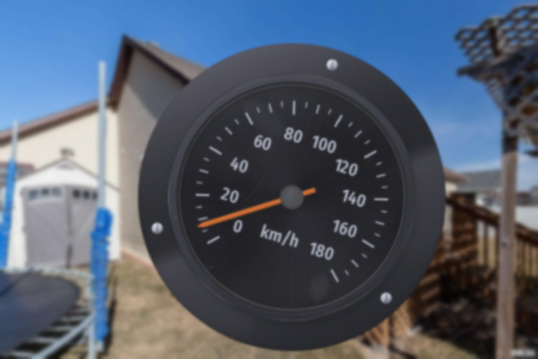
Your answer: 7.5 km/h
